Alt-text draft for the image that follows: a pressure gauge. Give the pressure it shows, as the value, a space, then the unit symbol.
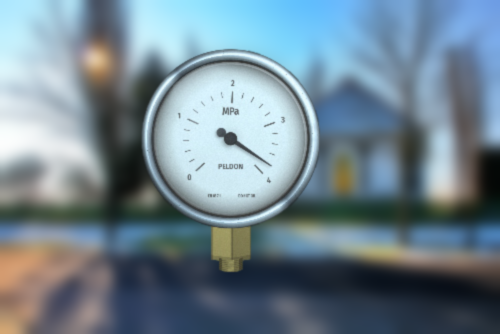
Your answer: 3.8 MPa
